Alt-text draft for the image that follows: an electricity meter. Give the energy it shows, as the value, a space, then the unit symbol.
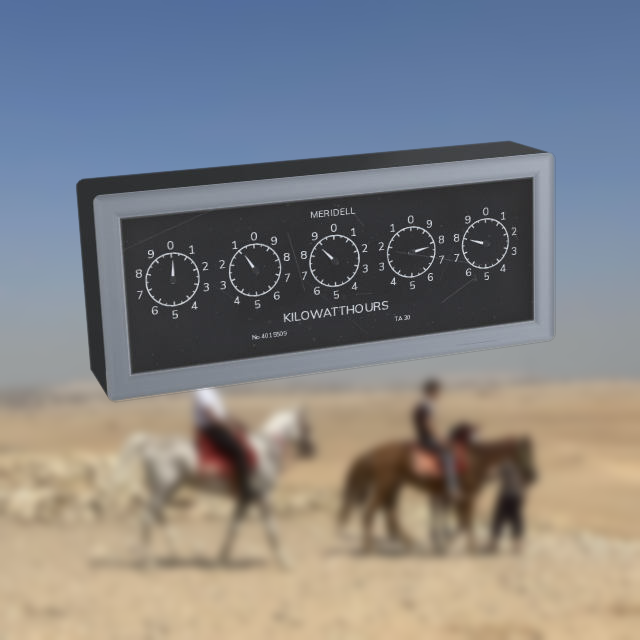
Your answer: 878 kWh
